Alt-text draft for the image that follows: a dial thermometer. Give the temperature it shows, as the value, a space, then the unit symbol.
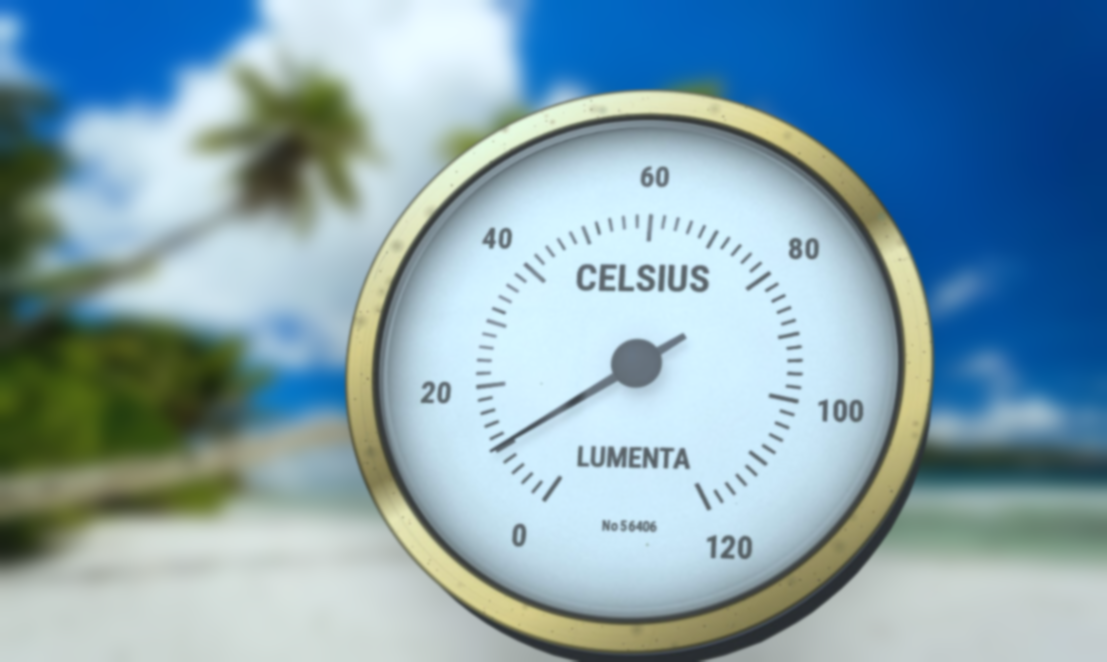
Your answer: 10 °C
